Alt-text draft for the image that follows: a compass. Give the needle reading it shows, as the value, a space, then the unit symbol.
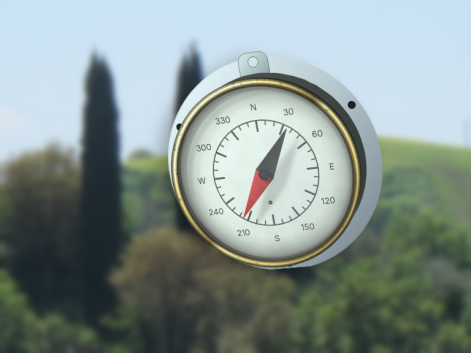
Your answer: 215 °
